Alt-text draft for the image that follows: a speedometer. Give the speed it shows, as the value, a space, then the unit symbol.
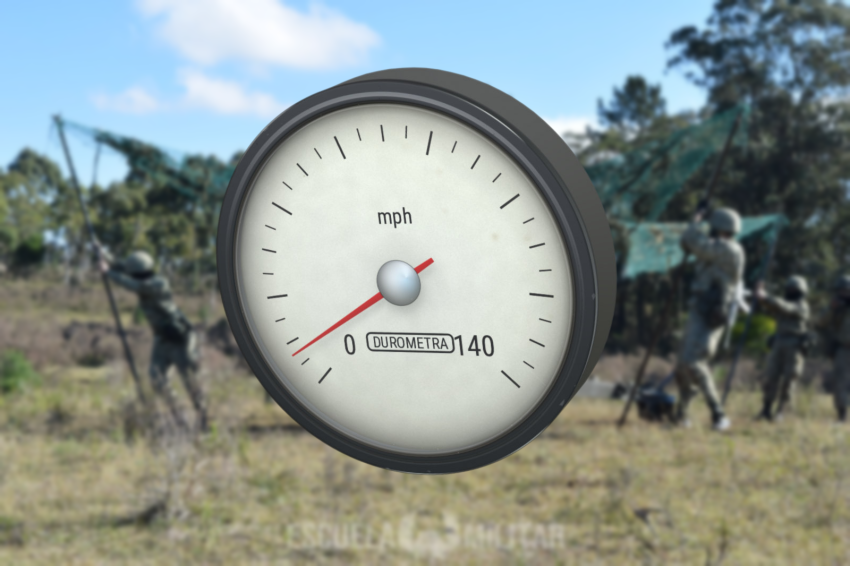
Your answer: 7.5 mph
